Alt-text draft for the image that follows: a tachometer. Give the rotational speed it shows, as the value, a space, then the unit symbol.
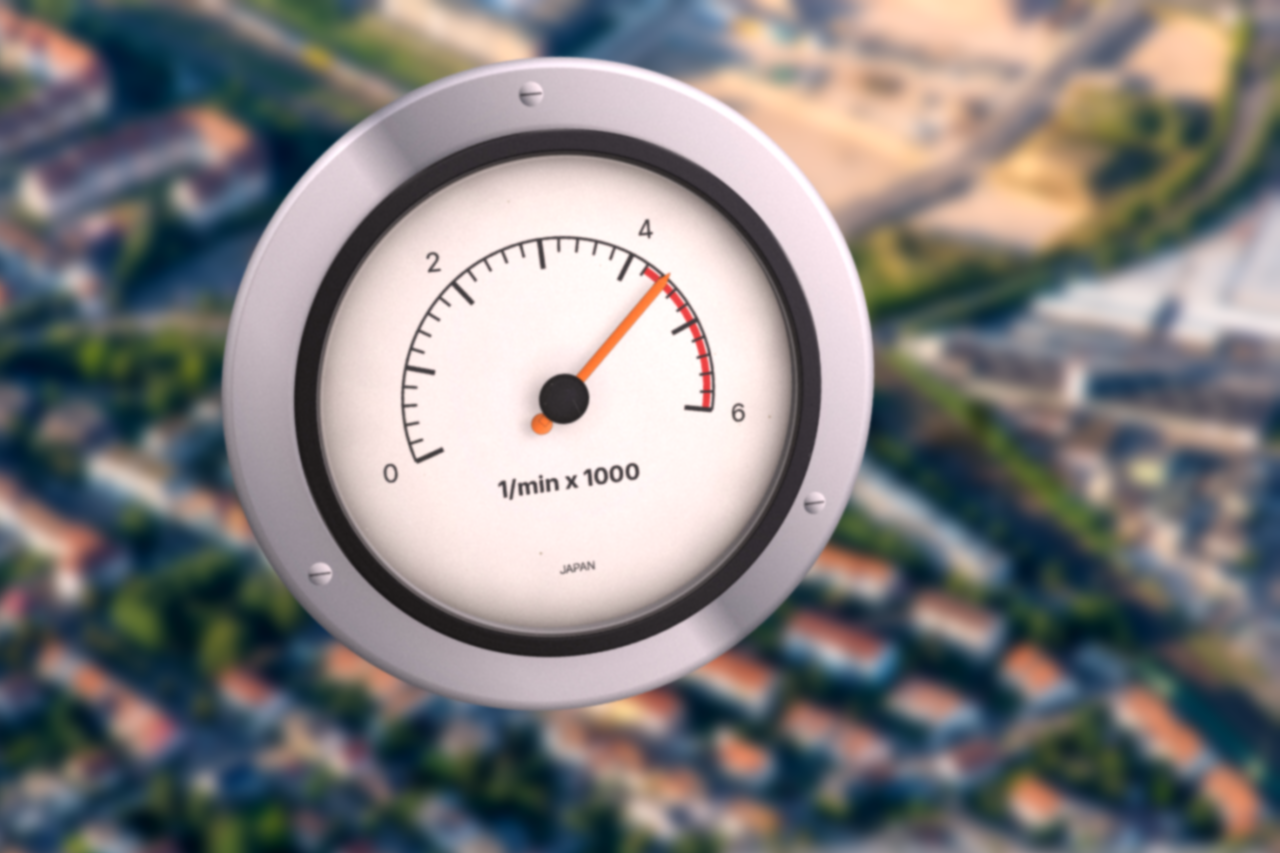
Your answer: 4400 rpm
